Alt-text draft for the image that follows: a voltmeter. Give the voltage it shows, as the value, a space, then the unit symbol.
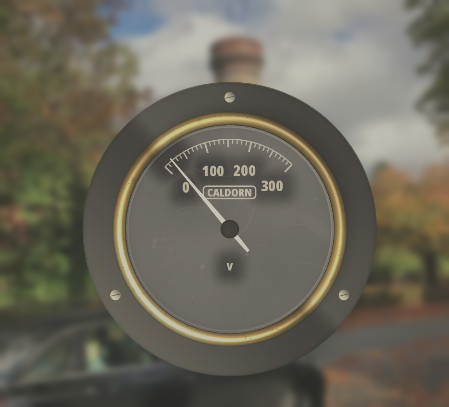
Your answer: 20 V
